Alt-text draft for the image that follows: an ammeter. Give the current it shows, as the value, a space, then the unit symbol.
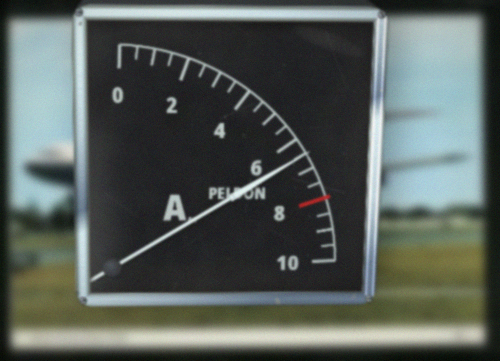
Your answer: 6.5 A
